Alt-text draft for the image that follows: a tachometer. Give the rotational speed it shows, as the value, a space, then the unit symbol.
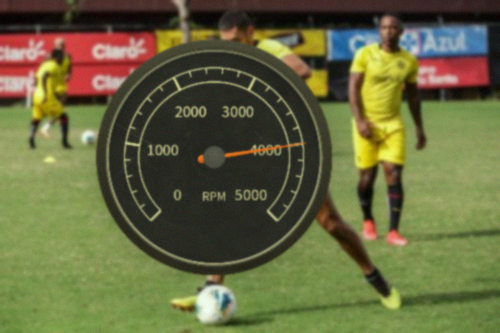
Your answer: 4000 rpm
